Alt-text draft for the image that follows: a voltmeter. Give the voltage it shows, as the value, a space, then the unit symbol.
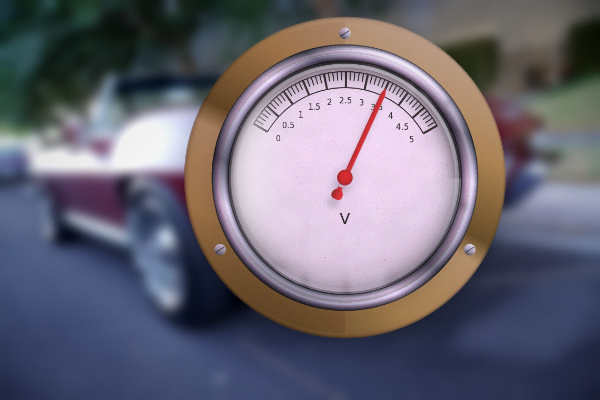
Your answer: 3.5 V
